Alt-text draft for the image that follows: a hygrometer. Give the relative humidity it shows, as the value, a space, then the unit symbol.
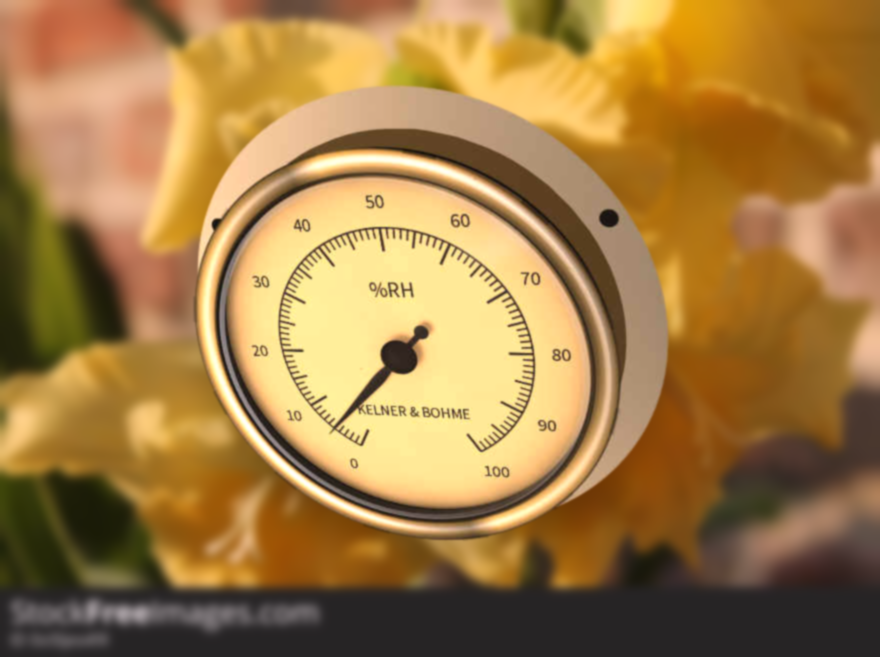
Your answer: 5 %
